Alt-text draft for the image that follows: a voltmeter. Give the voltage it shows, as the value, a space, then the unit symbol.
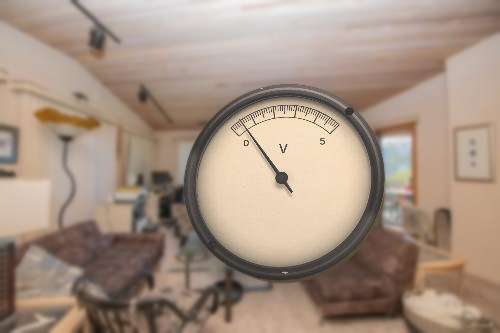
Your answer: 0.5 V
